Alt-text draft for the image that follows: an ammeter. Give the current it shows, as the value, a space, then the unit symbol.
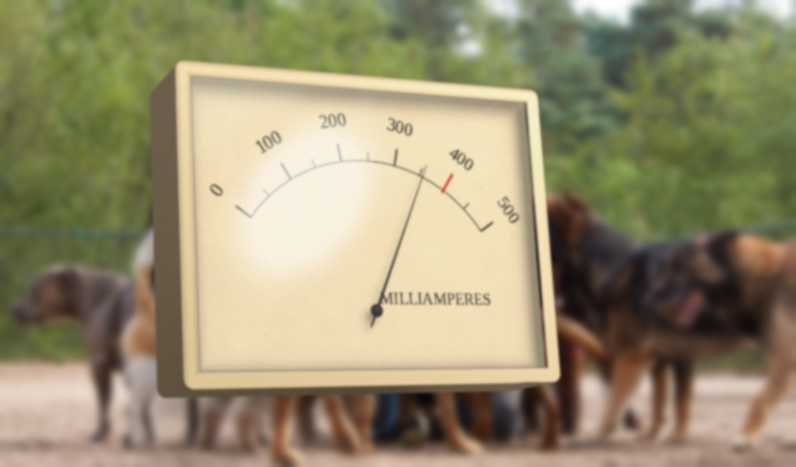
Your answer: 350 mA
